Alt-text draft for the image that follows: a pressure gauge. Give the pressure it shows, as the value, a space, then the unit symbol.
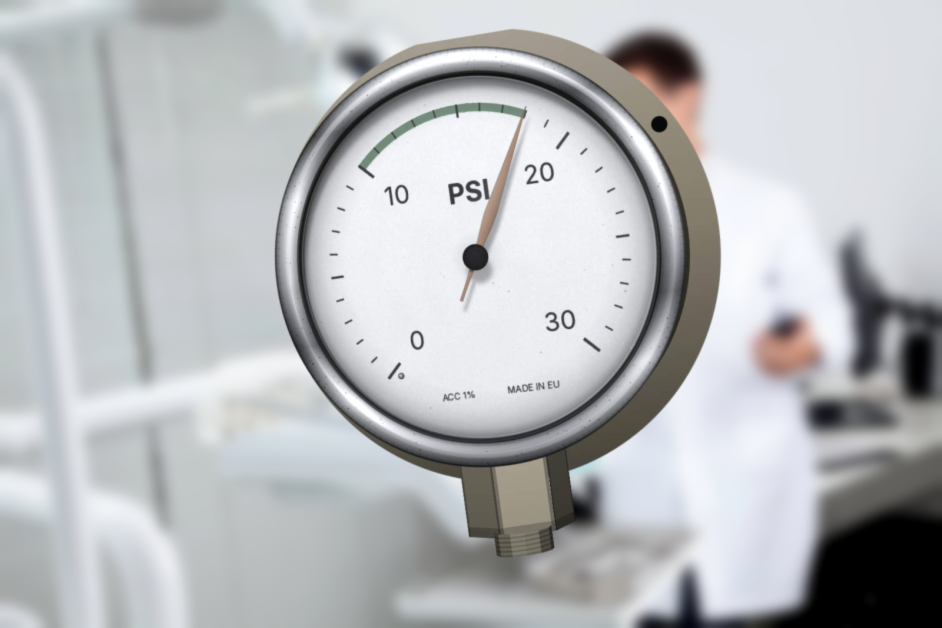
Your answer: 18 psi
